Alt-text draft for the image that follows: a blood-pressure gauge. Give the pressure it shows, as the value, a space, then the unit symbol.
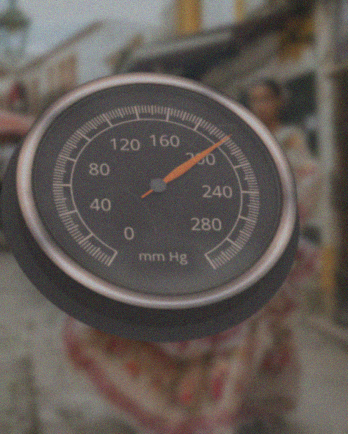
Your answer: 200 mmHg
